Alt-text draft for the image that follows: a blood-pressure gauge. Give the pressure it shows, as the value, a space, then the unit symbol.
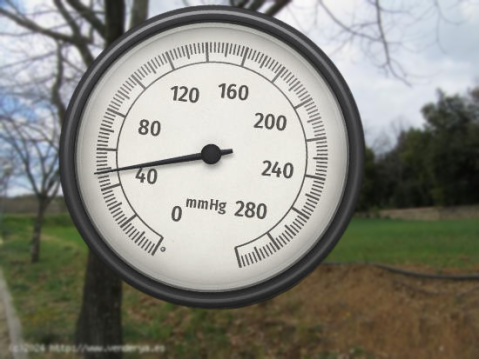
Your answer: 48 mmHg
